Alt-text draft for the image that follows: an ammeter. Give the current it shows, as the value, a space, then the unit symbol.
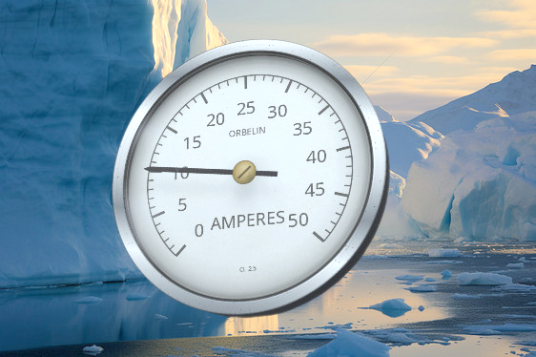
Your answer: 10 A
